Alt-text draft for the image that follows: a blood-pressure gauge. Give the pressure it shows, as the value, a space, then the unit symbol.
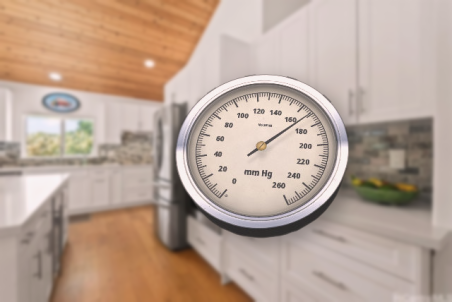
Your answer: 170 mmHg
